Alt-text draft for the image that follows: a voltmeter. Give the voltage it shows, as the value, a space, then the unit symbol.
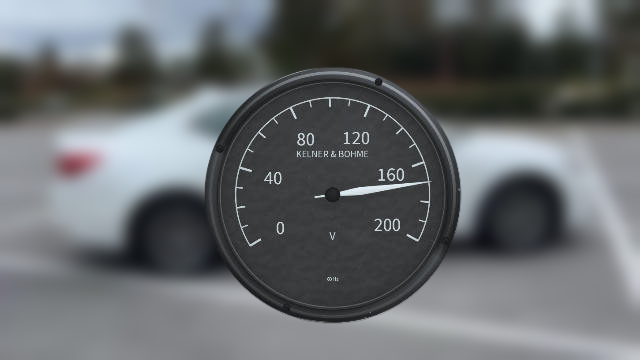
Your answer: 170 V
